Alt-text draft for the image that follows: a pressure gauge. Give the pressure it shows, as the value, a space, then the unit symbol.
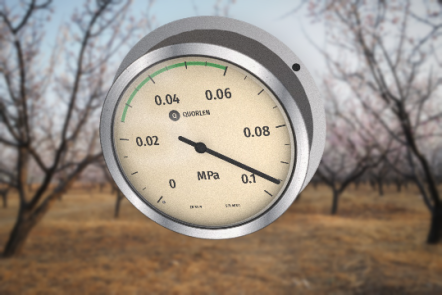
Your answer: 0.095 MPa
